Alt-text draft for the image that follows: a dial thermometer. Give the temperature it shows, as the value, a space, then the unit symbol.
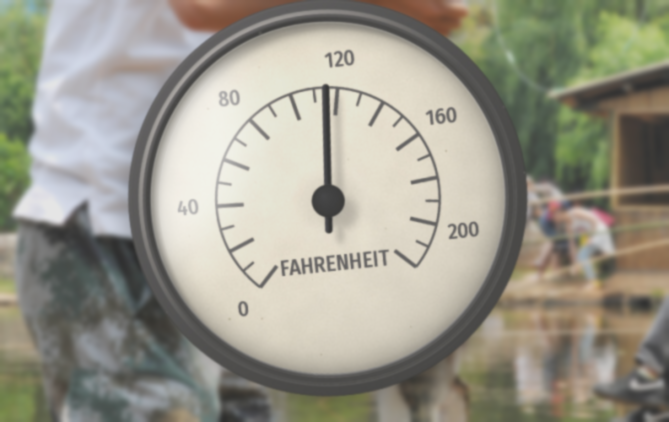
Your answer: 115 °F
